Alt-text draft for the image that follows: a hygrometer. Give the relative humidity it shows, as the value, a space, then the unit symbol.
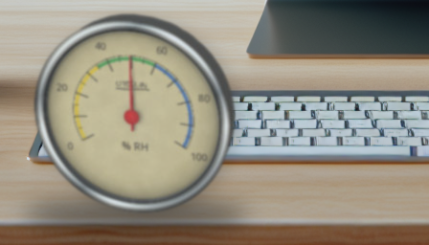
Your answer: 50 %
